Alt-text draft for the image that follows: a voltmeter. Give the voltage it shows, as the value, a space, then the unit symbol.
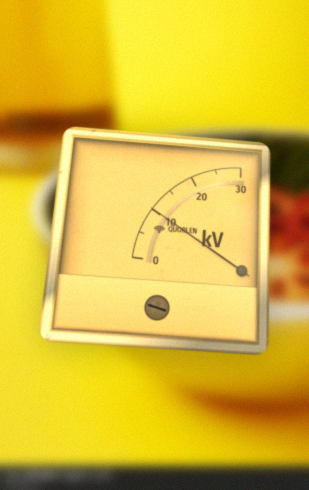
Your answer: 10 kV
